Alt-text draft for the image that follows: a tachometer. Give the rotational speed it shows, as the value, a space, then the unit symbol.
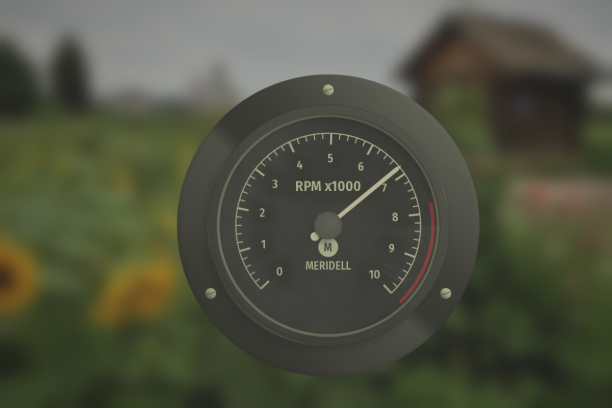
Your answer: 6800 rpm
